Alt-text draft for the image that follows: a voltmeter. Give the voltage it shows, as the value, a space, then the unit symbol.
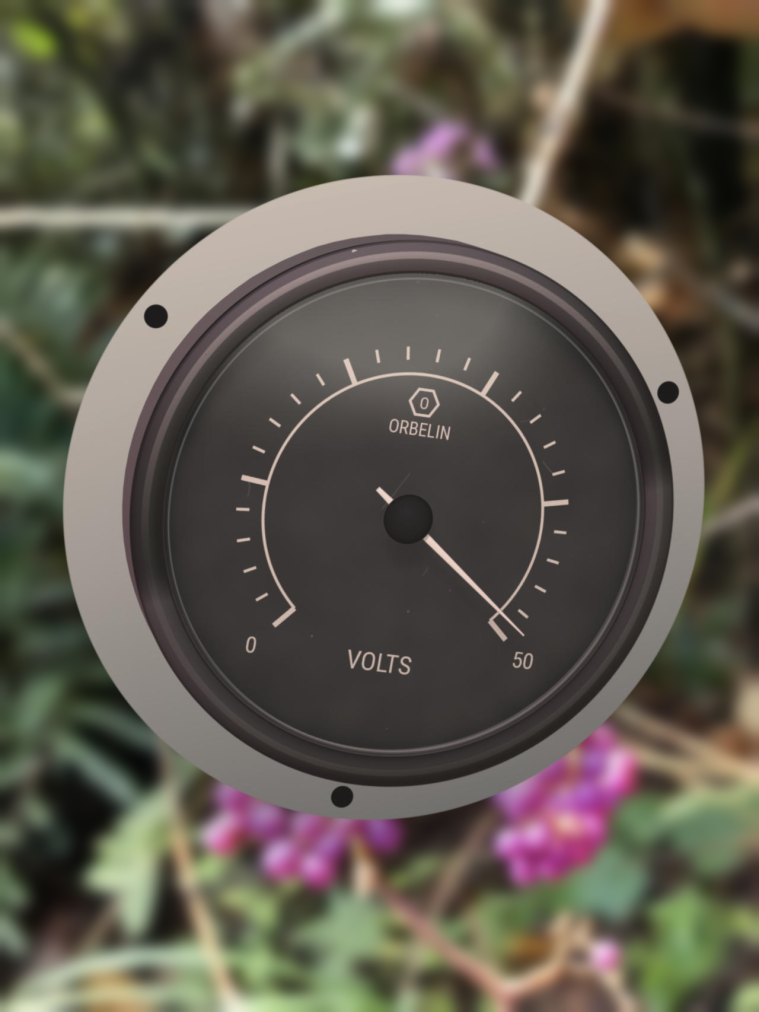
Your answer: 49 V
